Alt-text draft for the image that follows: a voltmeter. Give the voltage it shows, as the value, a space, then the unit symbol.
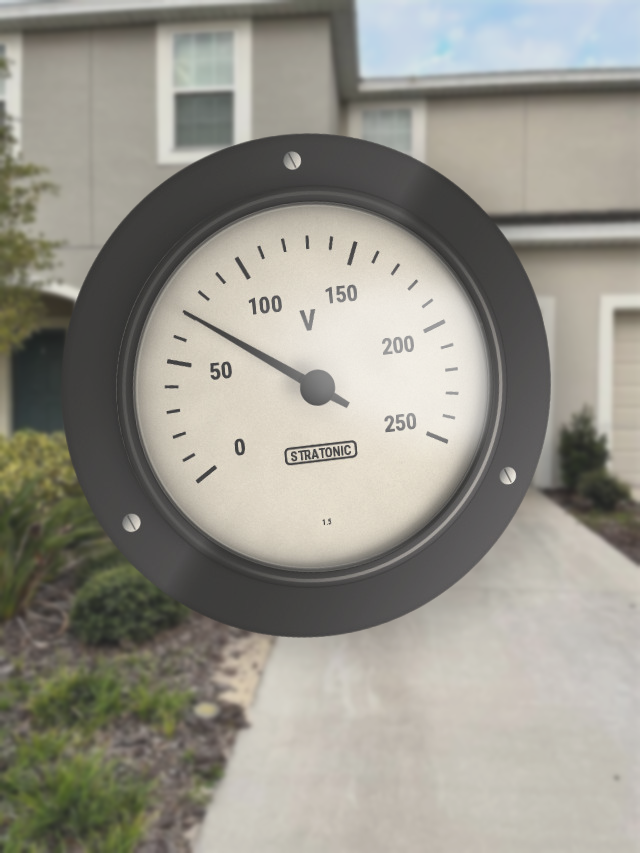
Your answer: 70 V
